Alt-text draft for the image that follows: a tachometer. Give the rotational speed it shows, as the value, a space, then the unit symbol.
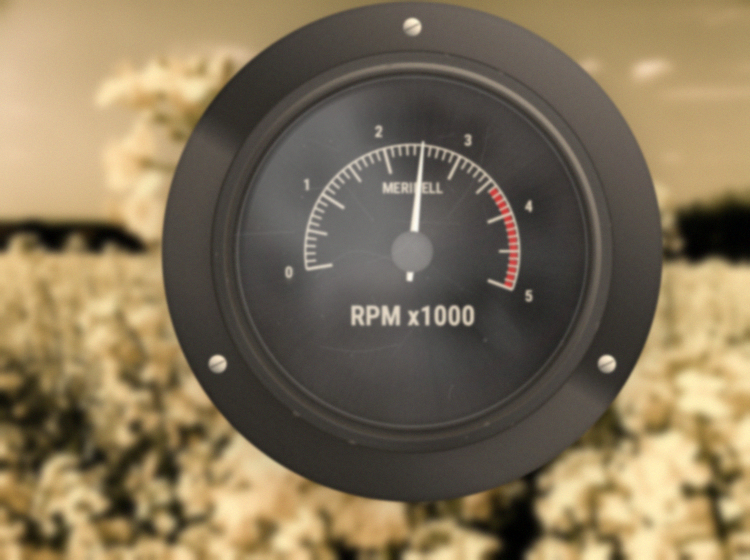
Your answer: 2500 rpm
